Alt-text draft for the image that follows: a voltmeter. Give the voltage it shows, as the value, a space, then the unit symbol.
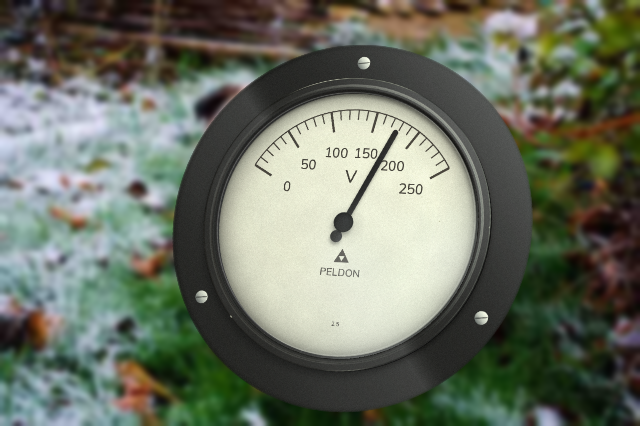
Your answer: 180 V
